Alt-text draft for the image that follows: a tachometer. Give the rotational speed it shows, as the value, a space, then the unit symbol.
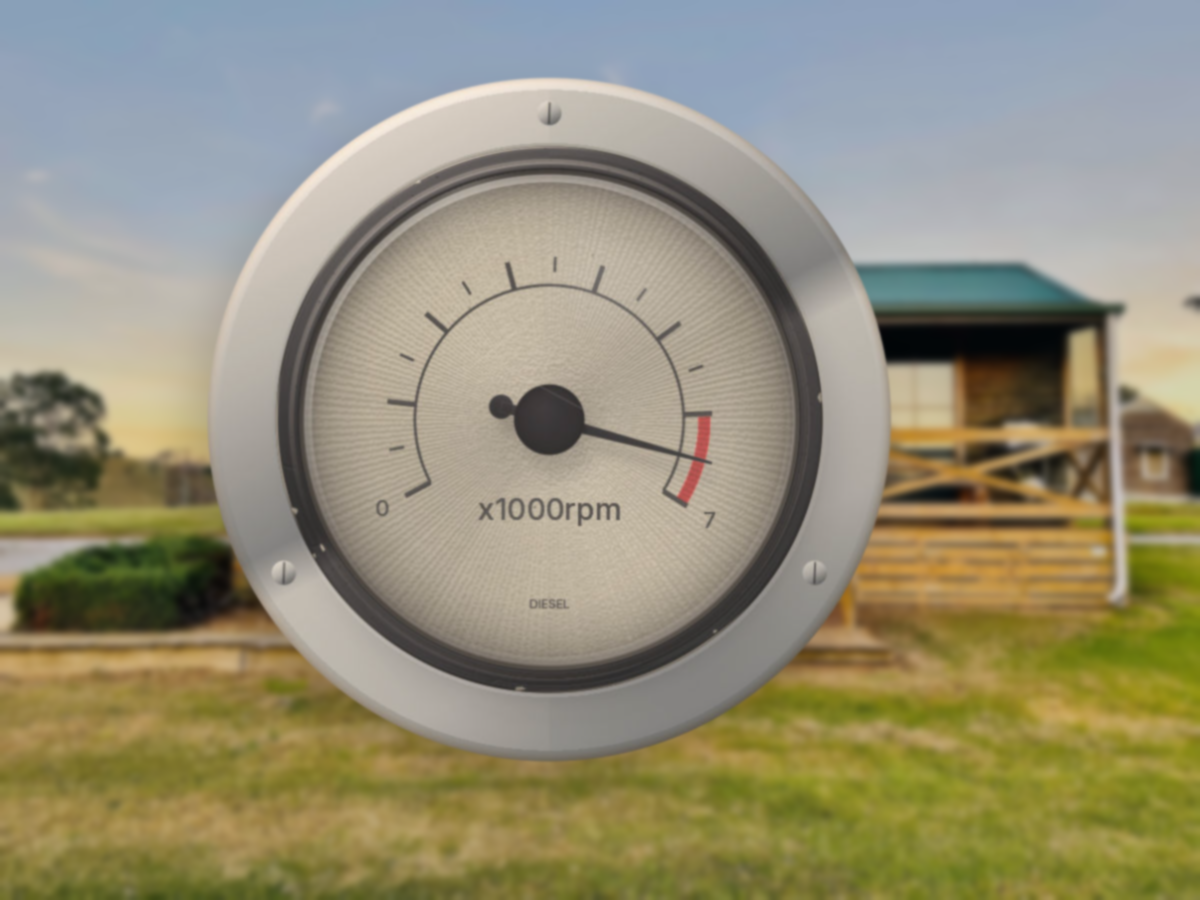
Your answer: 6500 rpm
